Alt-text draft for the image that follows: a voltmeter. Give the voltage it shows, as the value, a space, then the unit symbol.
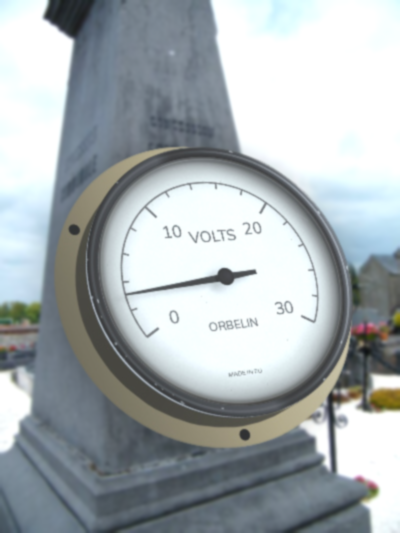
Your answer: 3 V
